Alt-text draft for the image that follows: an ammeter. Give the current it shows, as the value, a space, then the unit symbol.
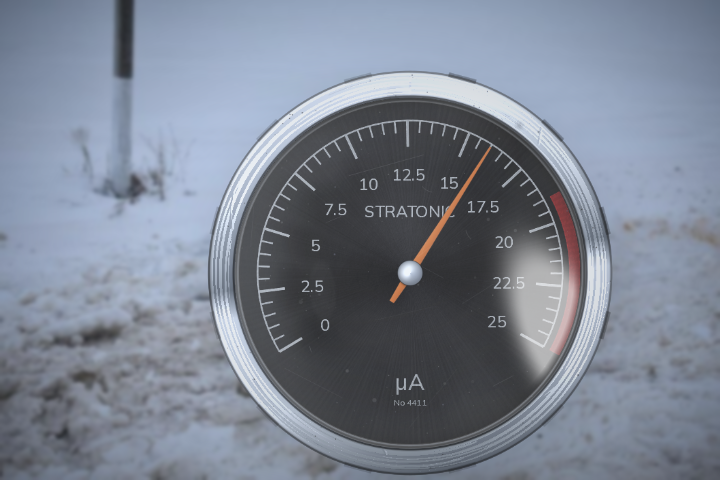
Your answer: 16 µA
